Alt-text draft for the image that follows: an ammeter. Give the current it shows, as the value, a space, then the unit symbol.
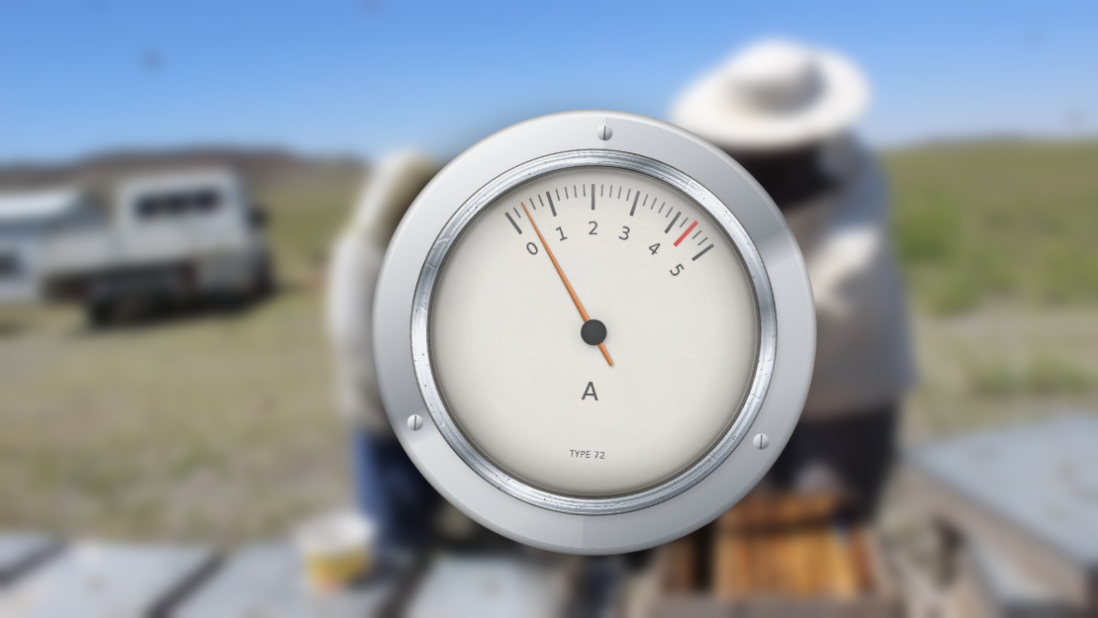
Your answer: 0.4 A
